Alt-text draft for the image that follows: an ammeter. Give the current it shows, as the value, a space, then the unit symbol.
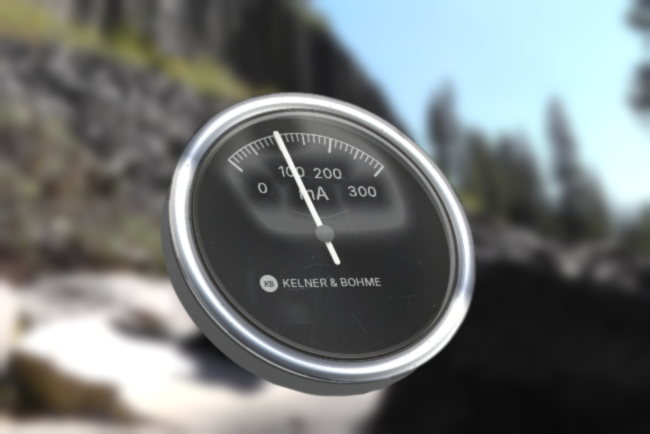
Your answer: 100 mA
